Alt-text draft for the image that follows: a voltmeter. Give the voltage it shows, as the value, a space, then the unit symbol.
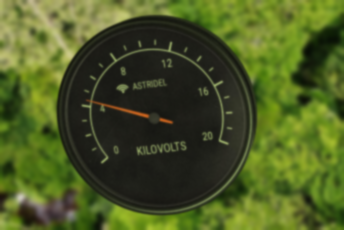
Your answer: 4.5 kV
